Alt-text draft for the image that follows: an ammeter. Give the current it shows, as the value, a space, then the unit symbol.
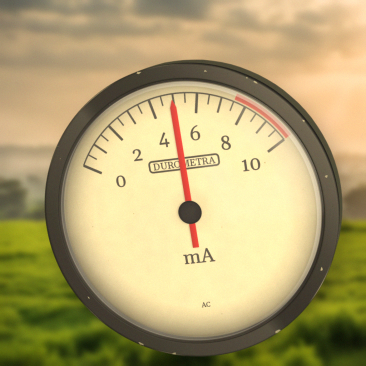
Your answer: 5 mA
